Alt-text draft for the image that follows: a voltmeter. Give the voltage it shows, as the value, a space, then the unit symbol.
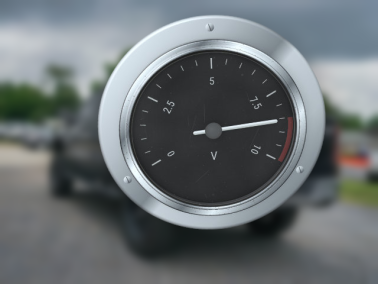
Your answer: 8.5 V
